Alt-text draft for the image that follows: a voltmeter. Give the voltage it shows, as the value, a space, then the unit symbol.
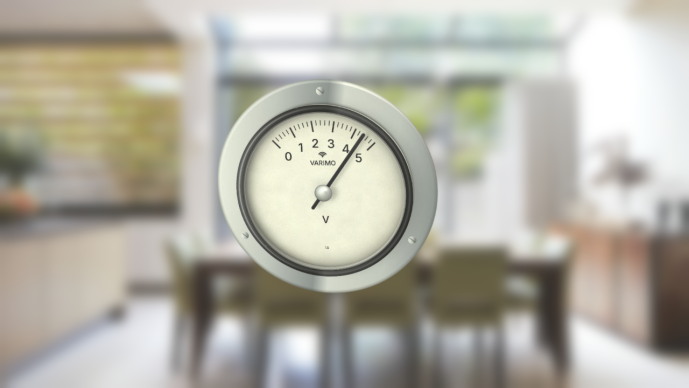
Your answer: 4.4 V
